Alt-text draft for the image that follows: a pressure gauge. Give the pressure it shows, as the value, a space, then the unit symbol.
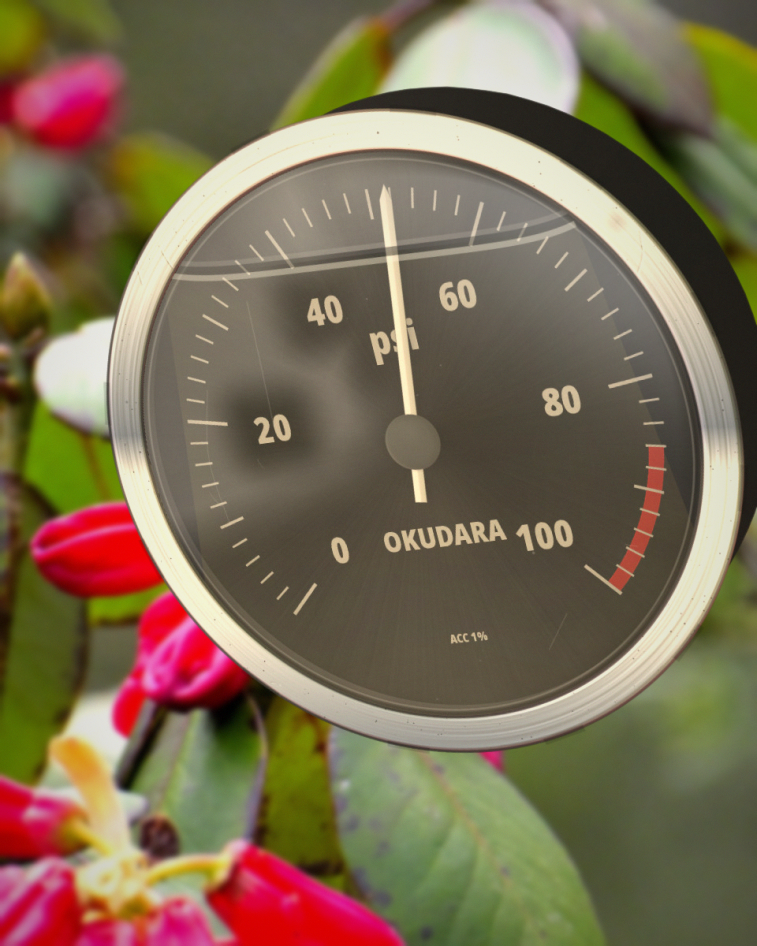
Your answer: 52 psi
